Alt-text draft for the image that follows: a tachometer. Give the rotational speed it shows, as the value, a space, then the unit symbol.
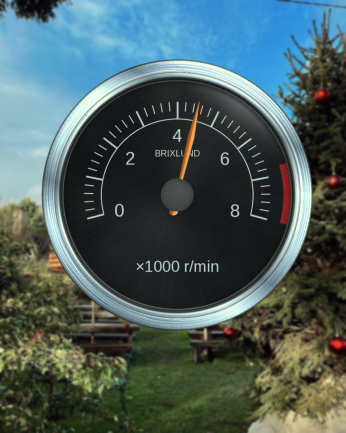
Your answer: 4500 rpm
